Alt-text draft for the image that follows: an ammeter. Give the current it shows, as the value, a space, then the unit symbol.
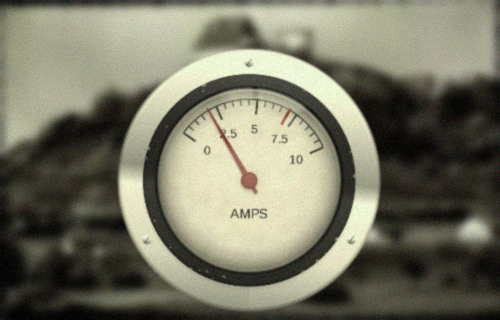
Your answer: 2 A
